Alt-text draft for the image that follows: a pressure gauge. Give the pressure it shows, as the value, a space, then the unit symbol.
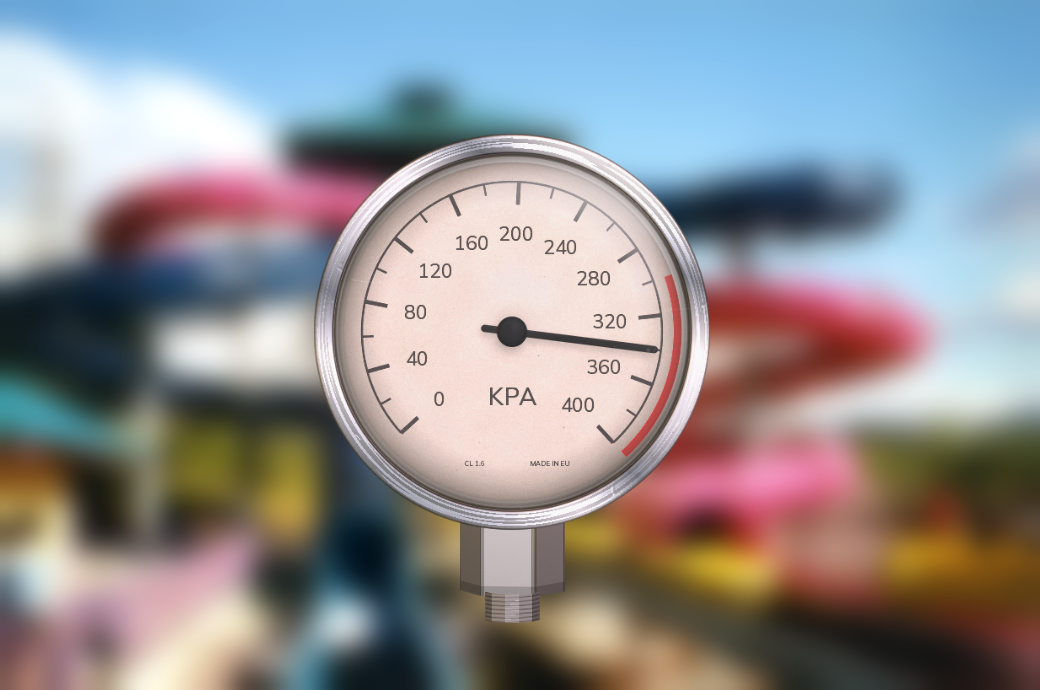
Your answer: 340 kPa
